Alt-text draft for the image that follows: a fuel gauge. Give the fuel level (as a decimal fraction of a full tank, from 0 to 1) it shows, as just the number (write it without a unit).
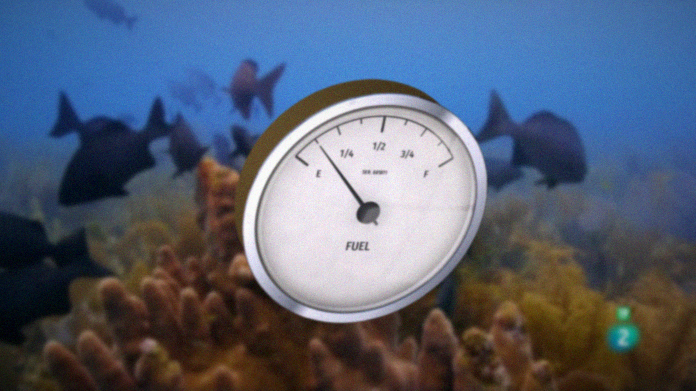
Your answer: 0.125
